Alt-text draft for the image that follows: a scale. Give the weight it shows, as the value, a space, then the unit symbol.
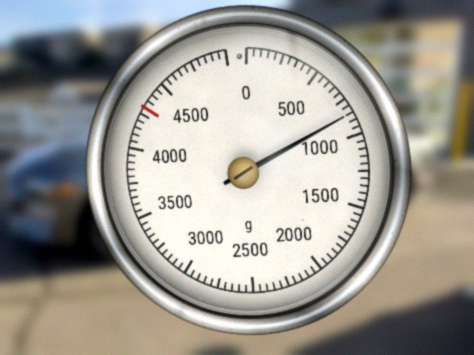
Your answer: 850 g
